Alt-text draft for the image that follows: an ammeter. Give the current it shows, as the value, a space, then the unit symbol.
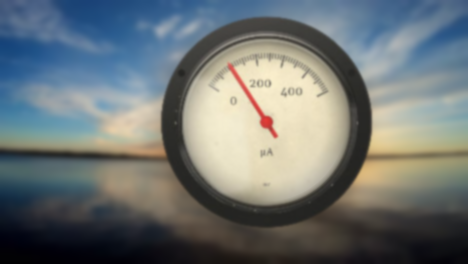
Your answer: 100 µA
